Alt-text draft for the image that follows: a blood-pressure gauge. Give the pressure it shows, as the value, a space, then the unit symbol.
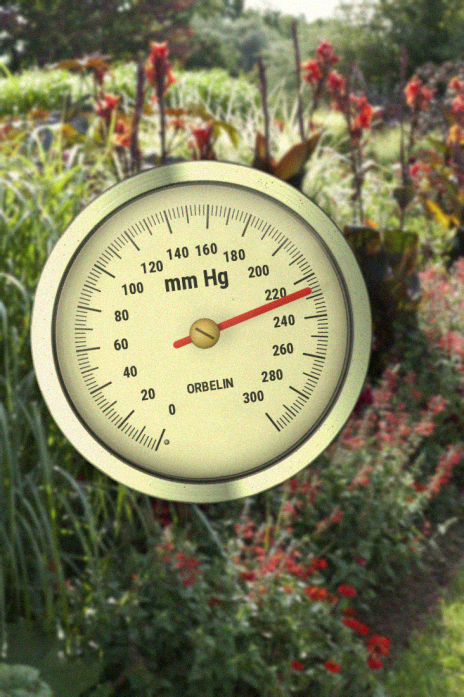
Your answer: 226 mmHg
